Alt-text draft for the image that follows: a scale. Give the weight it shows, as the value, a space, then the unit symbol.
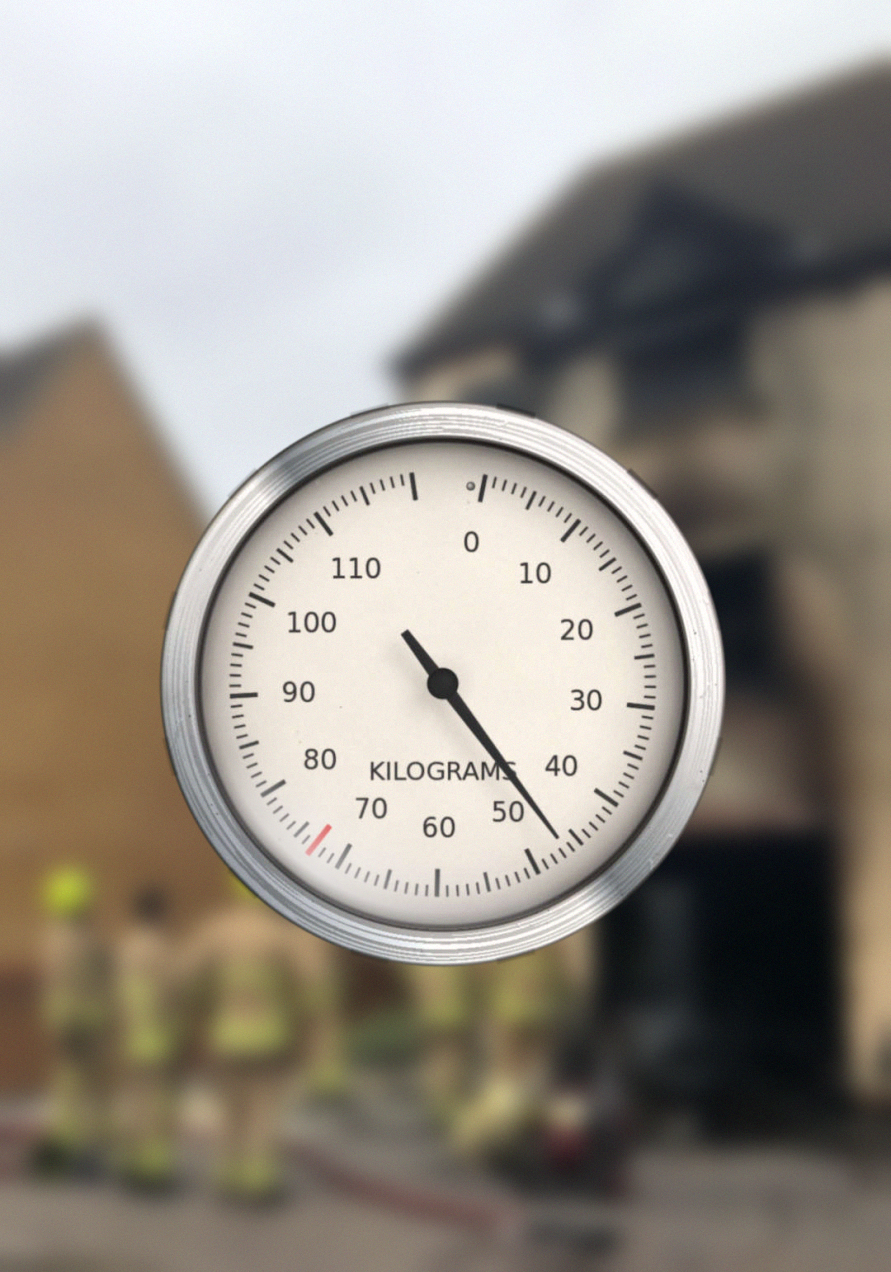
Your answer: 46.5 kg
